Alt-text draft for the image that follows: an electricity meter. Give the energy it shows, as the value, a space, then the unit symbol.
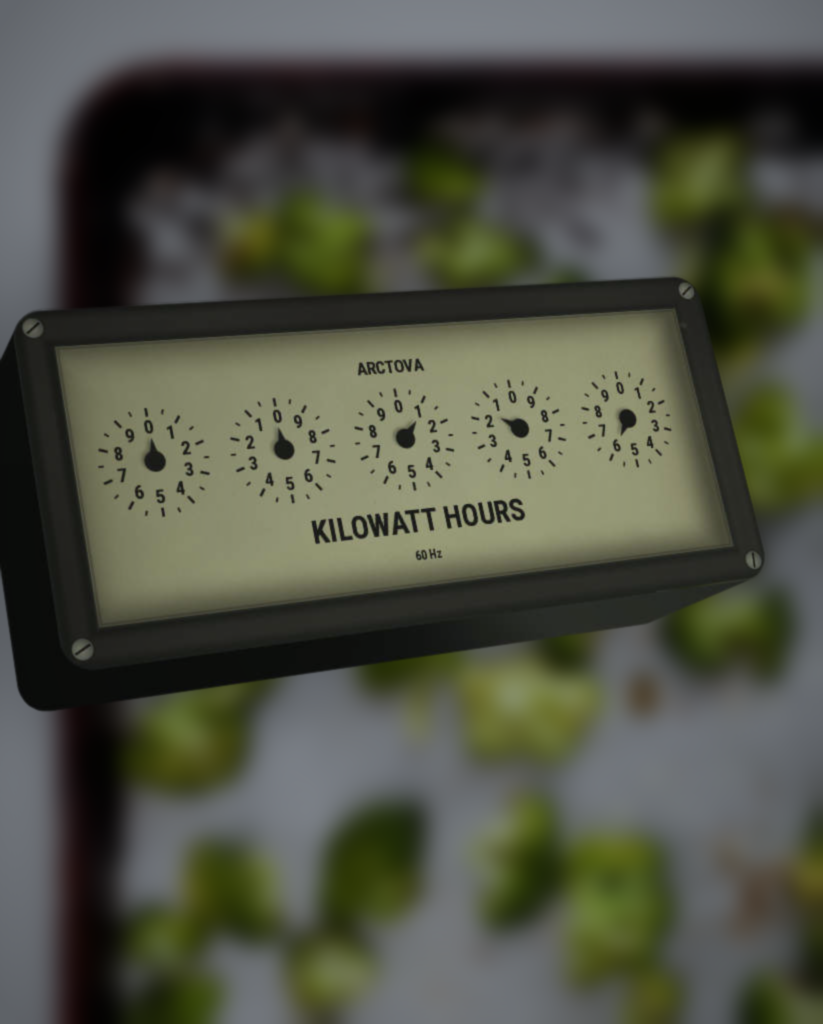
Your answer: 116 kWh
